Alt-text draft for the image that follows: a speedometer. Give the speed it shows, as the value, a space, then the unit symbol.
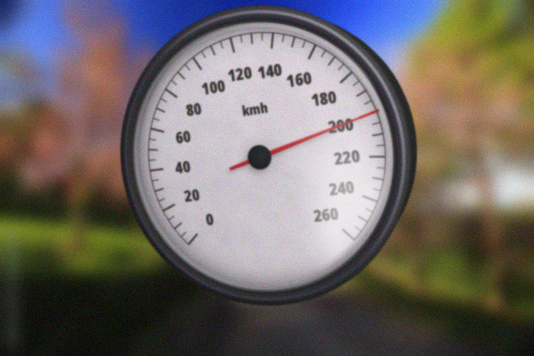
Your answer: 200 km/h
